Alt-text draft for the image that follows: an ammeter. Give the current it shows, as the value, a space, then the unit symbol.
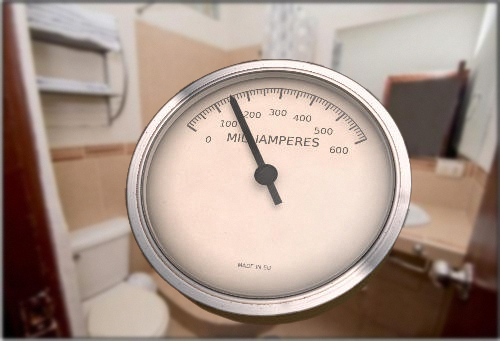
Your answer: 150 mA
